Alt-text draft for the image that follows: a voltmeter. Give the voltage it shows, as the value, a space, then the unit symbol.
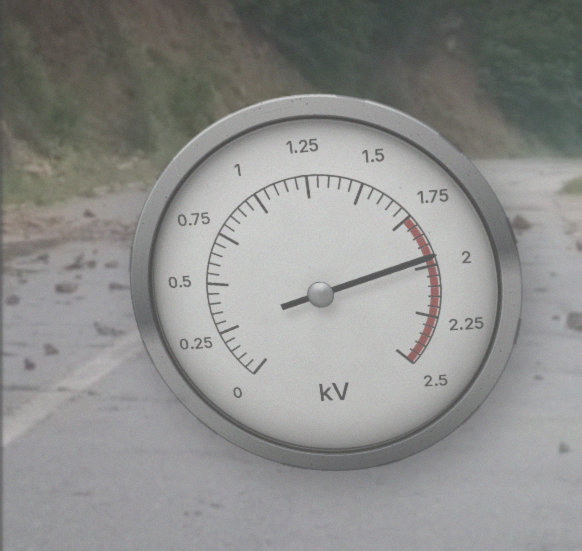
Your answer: 1.95 kV
